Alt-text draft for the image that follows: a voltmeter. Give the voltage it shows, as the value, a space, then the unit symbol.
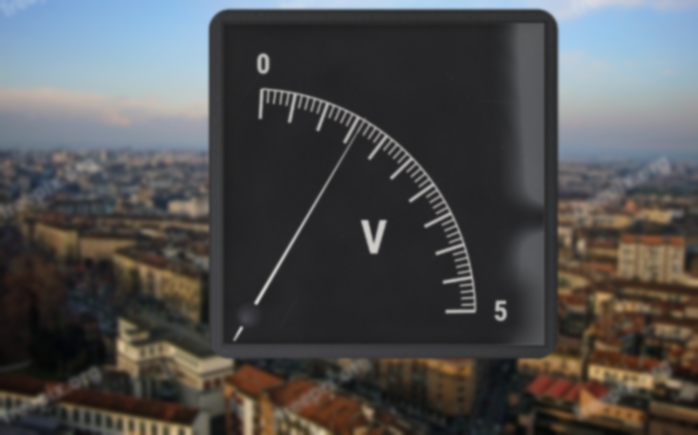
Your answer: 1.6 V
